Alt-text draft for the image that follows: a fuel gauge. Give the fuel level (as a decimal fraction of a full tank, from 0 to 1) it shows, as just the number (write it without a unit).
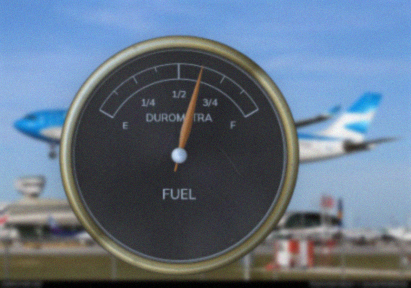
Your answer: 0.625
